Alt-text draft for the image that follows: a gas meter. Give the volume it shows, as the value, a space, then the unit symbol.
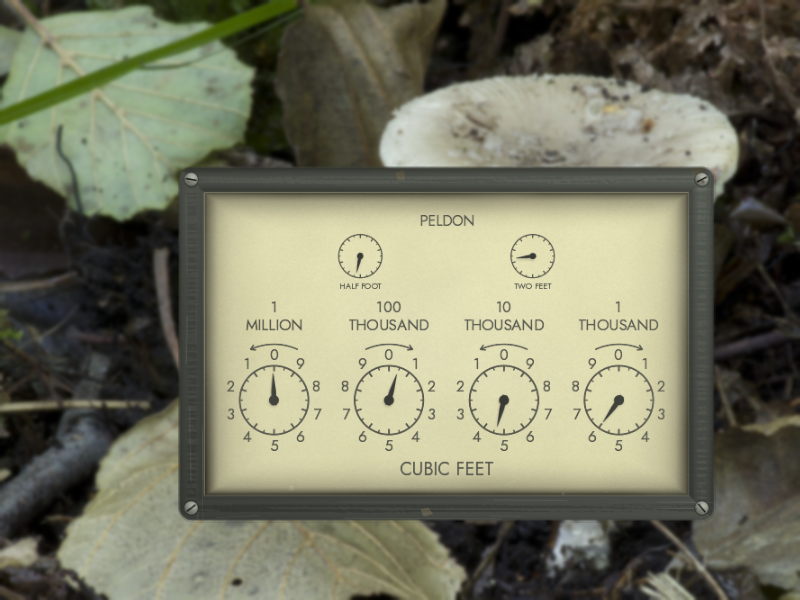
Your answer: 4600 ft³
